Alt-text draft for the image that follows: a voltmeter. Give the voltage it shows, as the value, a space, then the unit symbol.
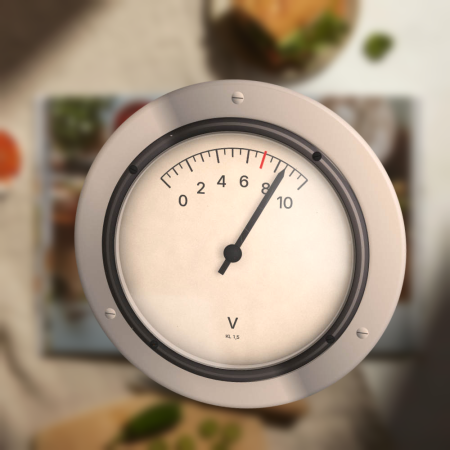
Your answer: 8.5 V
